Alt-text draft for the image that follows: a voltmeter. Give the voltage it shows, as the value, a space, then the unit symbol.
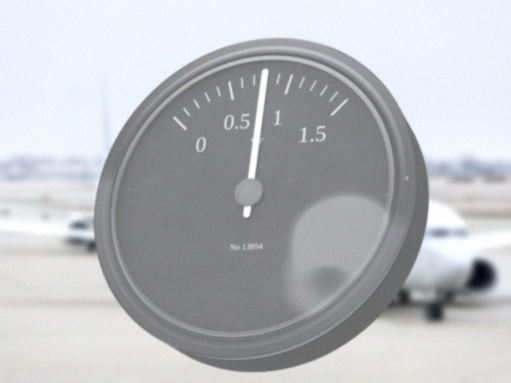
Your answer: 0.8 V
